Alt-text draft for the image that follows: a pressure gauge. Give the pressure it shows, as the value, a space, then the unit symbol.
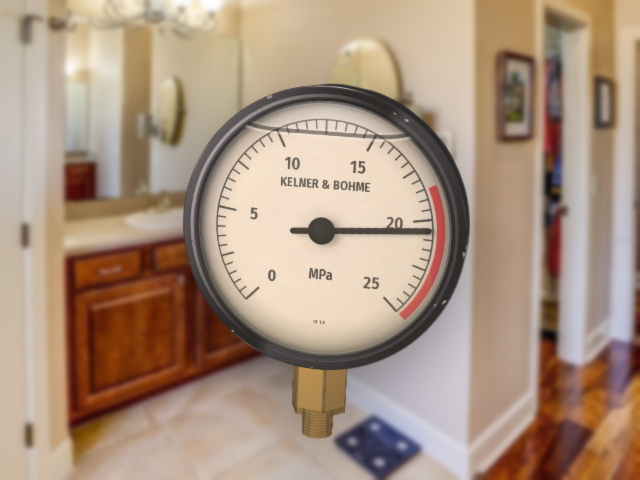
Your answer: 20.5 MPa
